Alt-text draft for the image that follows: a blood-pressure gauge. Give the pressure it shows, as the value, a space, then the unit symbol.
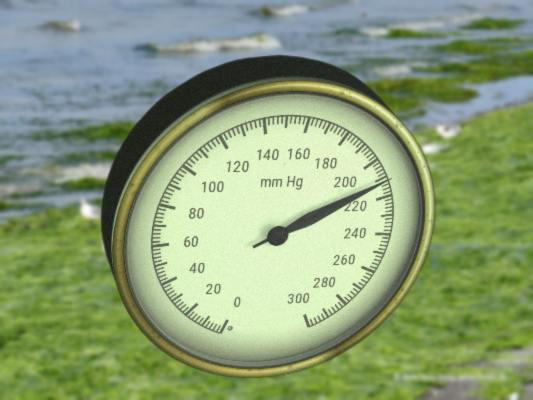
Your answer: 210 mmHg
